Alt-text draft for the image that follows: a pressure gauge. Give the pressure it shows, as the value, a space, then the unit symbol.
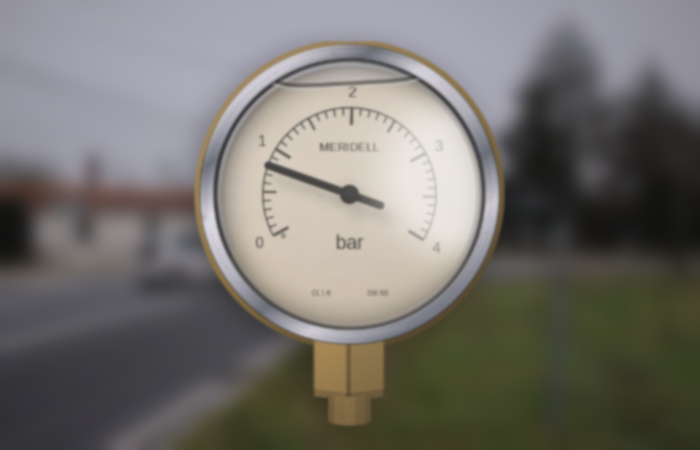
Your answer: 0.8 bar
